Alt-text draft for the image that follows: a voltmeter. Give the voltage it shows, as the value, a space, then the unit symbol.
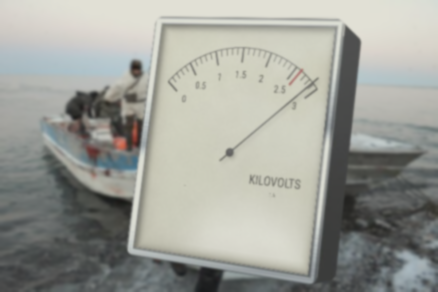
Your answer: 2.9 kV
